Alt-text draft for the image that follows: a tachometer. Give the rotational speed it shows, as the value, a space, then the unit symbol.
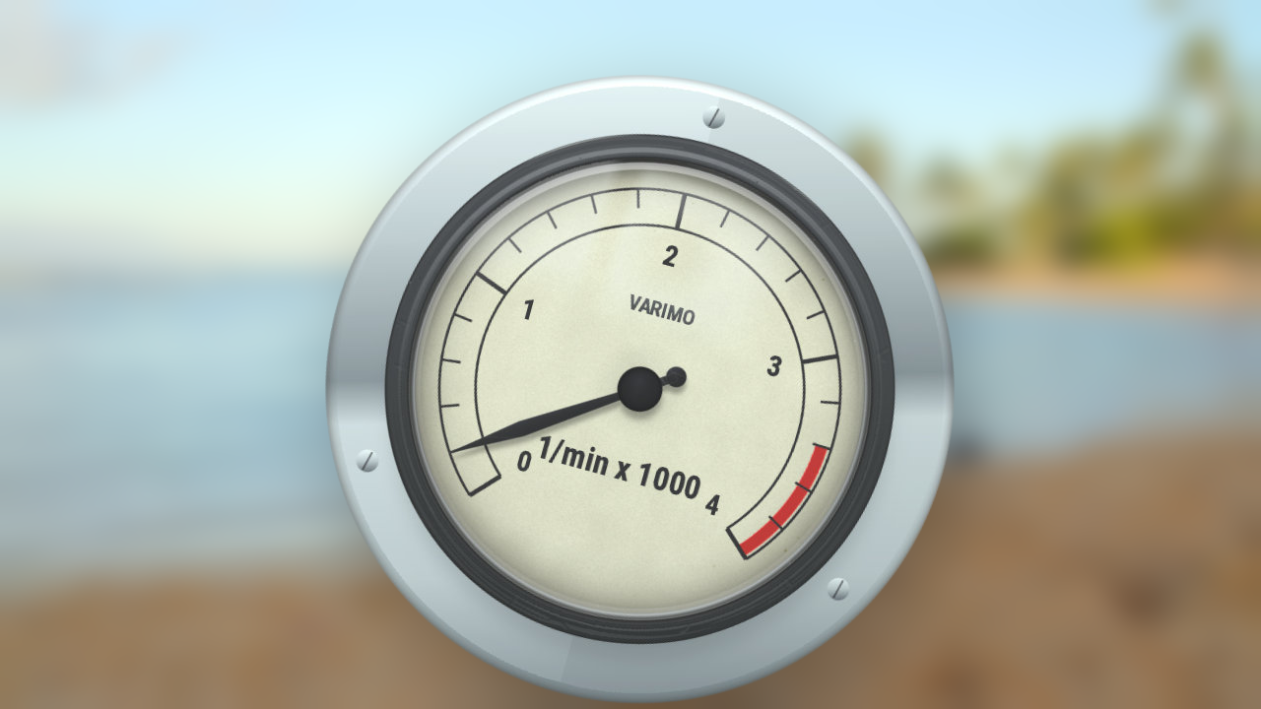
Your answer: 200 rpm
